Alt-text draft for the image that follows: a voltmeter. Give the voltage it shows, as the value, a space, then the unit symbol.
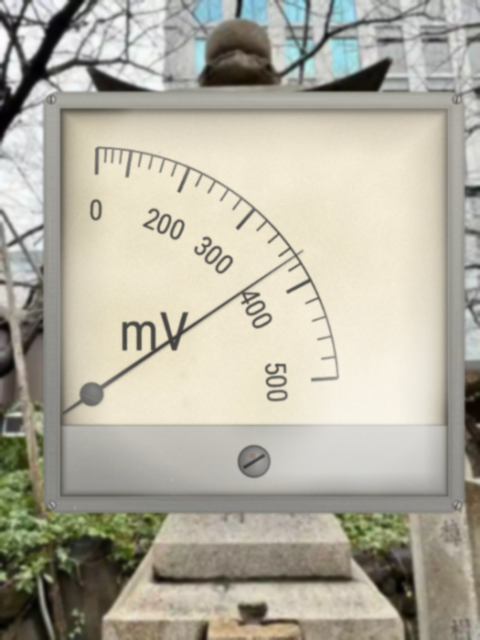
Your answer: 370 mV
